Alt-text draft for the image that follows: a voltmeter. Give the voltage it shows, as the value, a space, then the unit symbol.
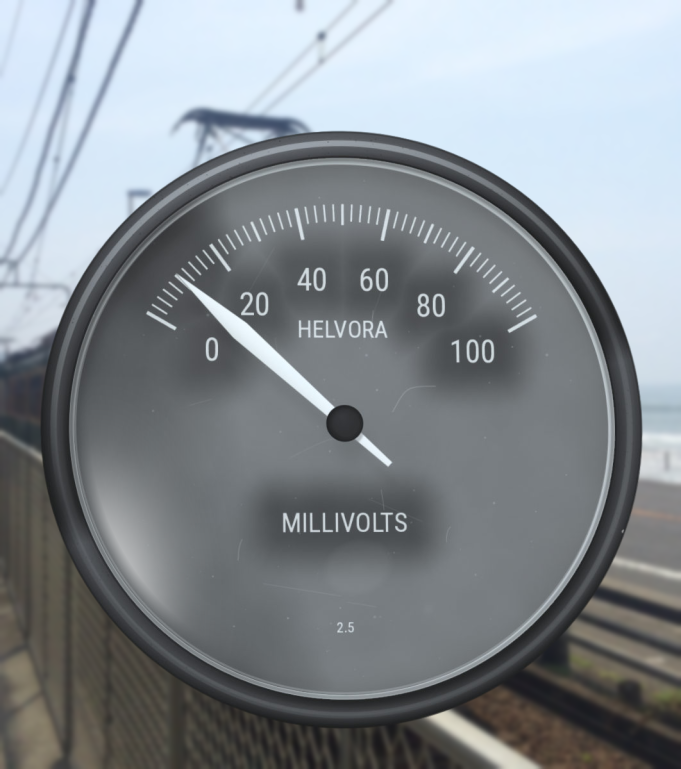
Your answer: 10 mV
